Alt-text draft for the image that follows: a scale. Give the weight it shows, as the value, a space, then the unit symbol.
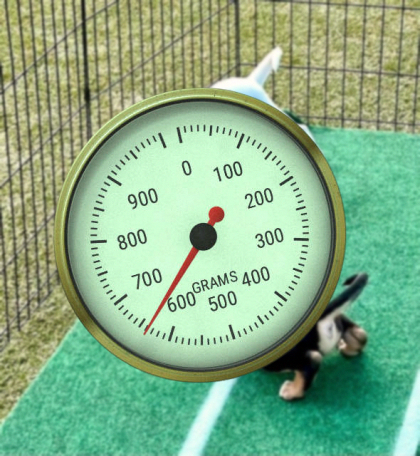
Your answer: 640 g
